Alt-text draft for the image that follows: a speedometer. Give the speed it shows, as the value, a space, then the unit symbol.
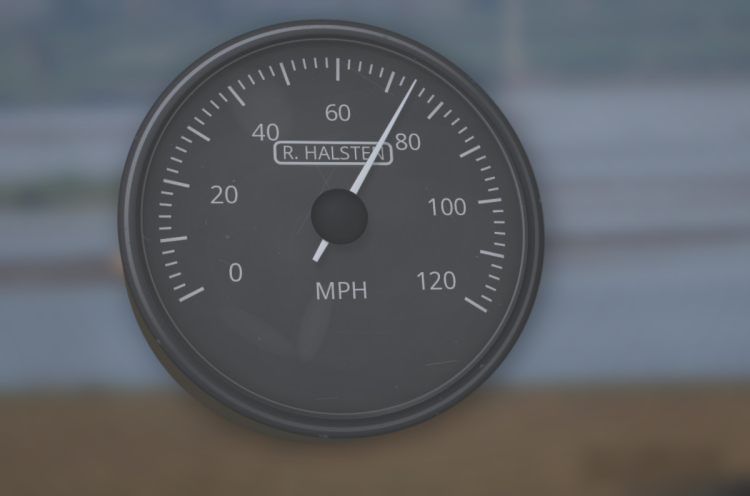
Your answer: 74 mph
